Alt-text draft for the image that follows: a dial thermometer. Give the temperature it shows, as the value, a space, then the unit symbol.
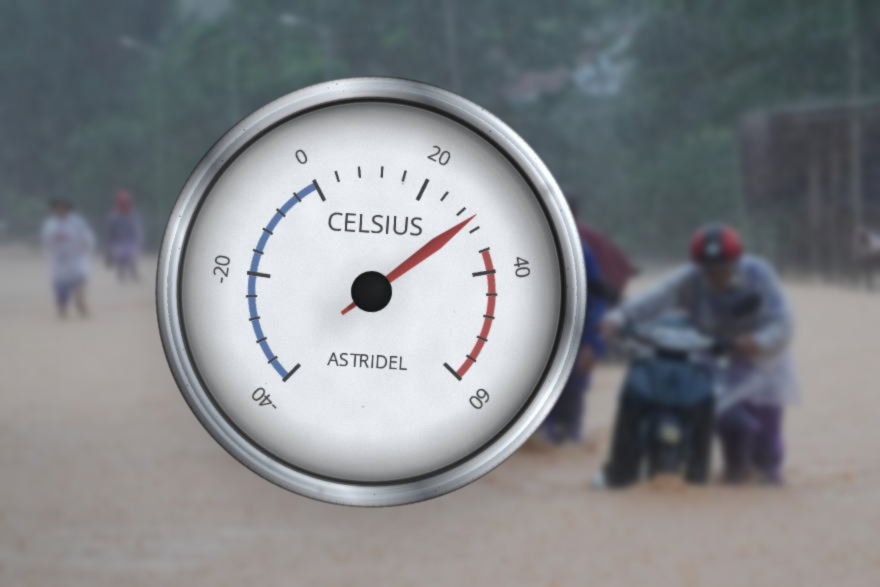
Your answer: 30 °C
